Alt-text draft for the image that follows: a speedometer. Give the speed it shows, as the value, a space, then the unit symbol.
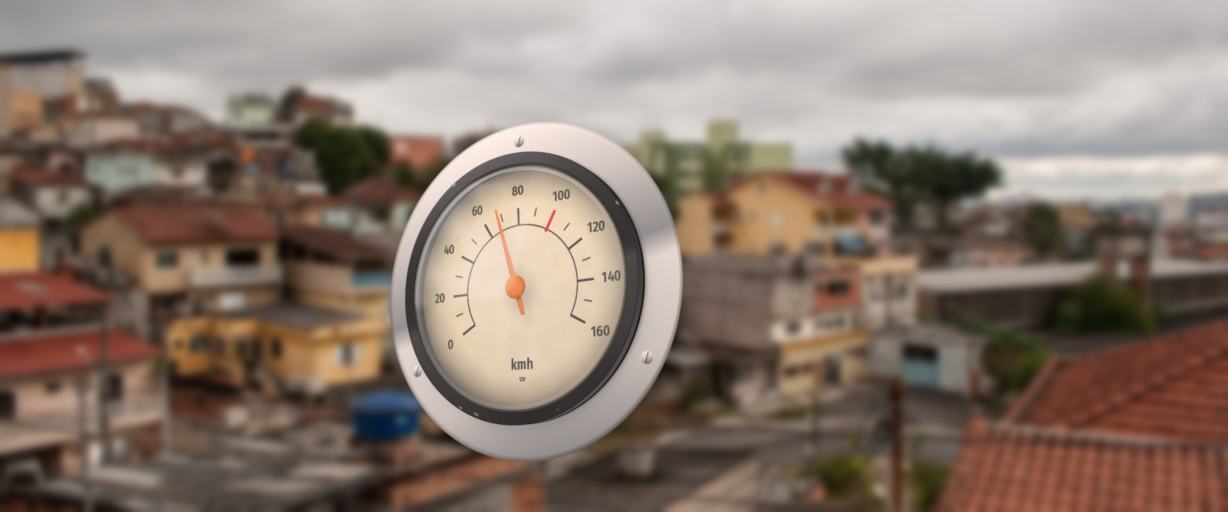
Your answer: 70 km/h
